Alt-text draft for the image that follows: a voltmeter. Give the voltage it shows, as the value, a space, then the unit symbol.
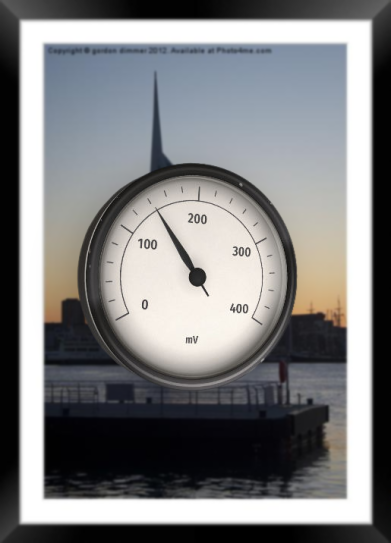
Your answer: 140 mV
